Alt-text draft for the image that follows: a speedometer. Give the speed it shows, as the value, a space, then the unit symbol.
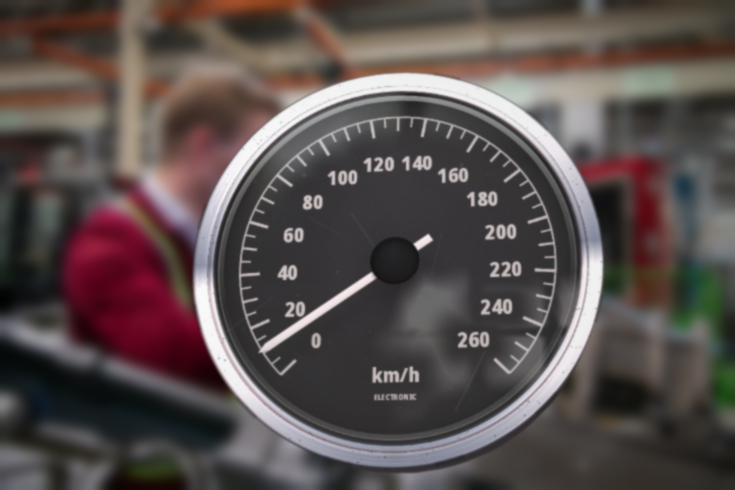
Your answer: 10 km/h
